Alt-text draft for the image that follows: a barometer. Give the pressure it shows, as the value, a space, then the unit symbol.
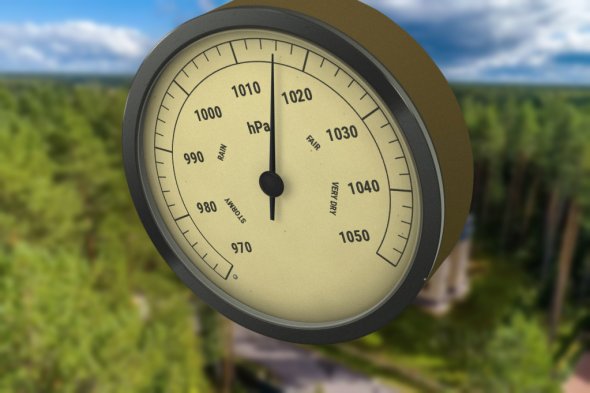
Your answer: 1016 hPa
